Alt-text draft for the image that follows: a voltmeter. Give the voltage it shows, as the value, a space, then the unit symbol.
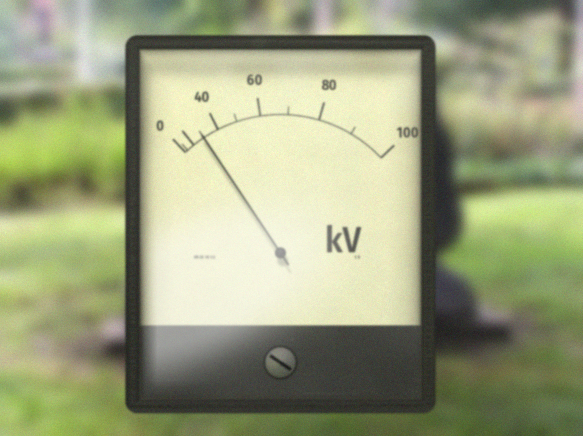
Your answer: 30 kV
